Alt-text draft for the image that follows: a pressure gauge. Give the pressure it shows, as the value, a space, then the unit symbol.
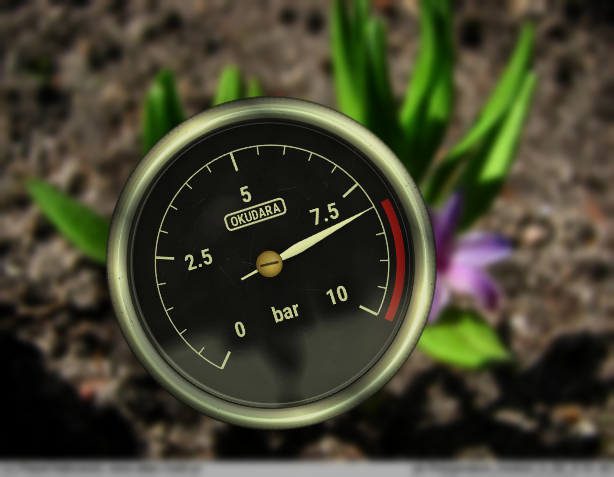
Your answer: 8 bar
